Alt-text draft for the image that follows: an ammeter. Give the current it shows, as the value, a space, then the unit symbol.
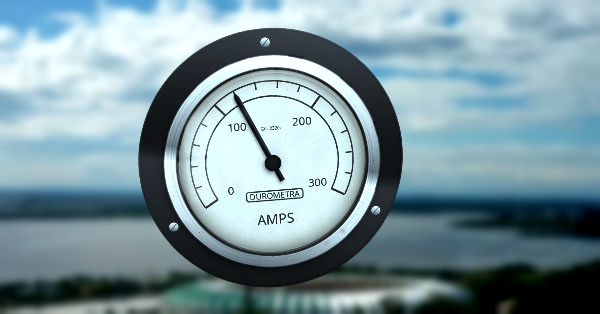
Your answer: 120 A
